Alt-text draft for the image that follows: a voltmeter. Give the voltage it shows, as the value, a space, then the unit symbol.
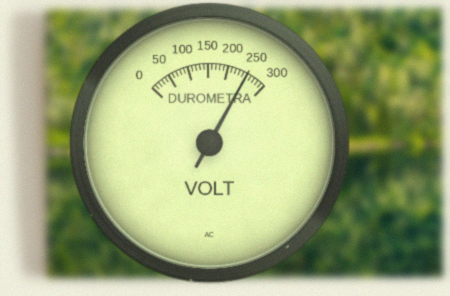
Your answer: 250 V
